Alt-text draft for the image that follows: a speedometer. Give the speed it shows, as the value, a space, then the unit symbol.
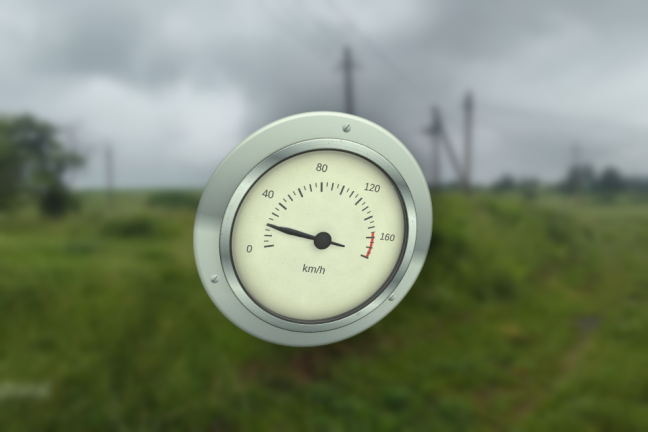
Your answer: 20 km/h
